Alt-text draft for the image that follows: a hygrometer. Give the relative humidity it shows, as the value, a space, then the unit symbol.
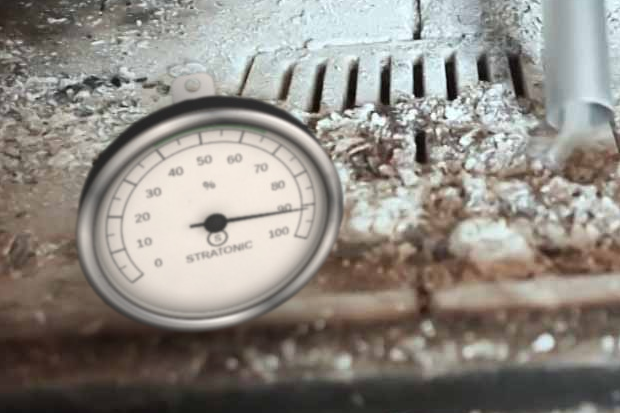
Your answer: 90 %
